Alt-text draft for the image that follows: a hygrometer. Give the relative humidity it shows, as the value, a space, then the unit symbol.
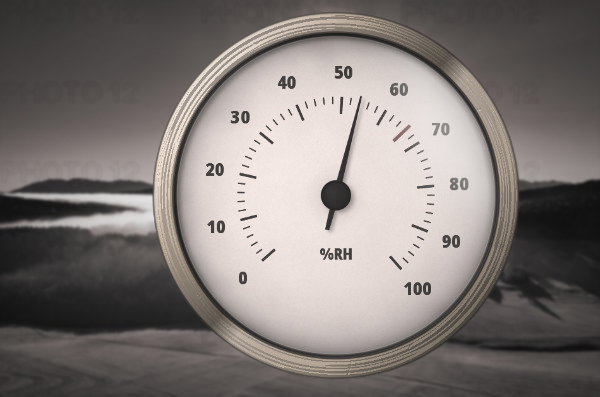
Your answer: 54 %
